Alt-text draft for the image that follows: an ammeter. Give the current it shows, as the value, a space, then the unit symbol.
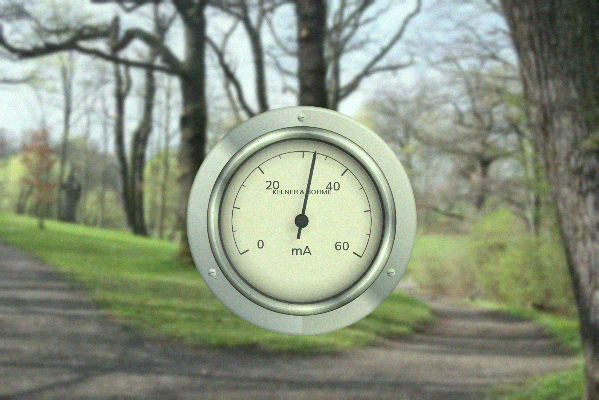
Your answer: 32.5 mA
